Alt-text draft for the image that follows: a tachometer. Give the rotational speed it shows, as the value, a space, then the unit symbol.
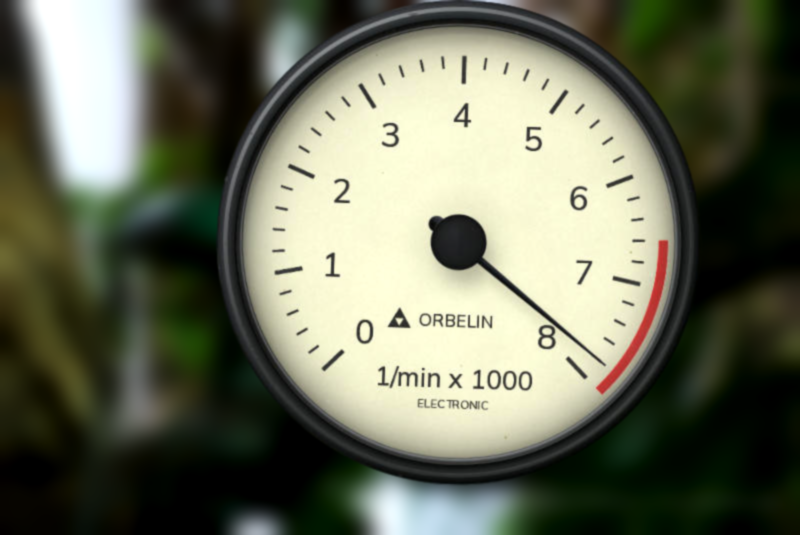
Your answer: 7800 rpm
